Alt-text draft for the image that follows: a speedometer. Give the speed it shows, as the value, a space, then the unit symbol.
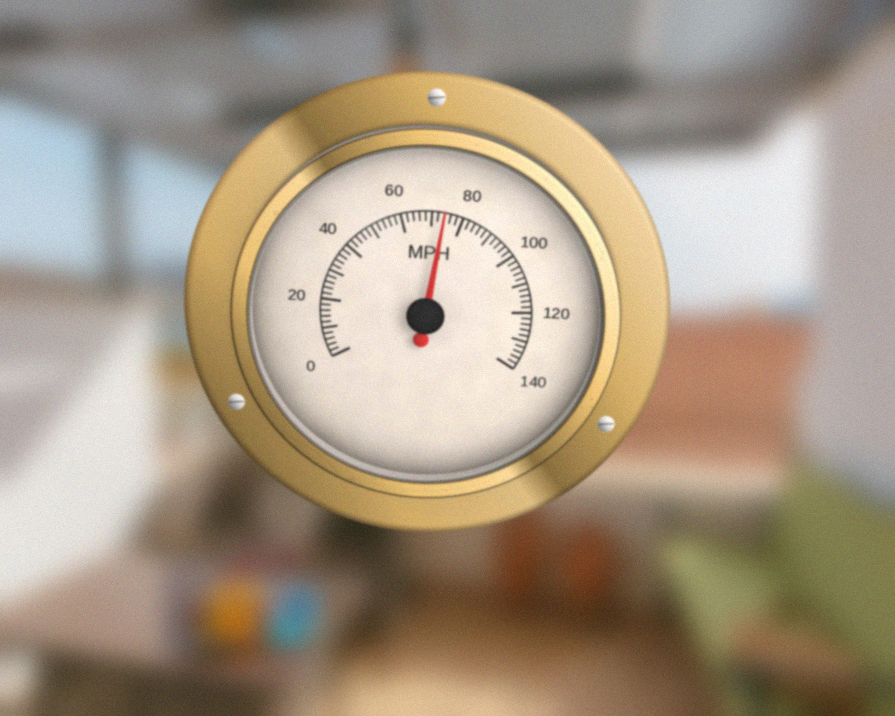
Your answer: 74 mph
